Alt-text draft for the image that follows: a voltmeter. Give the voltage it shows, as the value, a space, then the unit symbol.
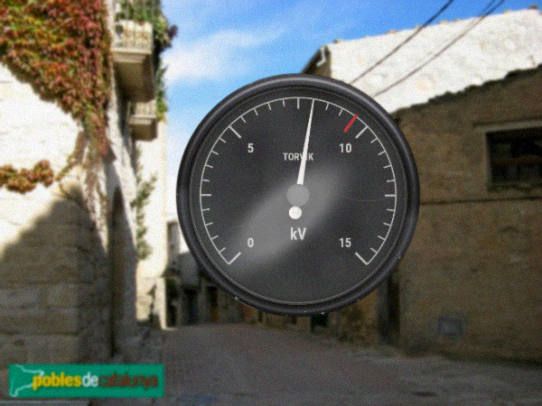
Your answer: 8 kV
